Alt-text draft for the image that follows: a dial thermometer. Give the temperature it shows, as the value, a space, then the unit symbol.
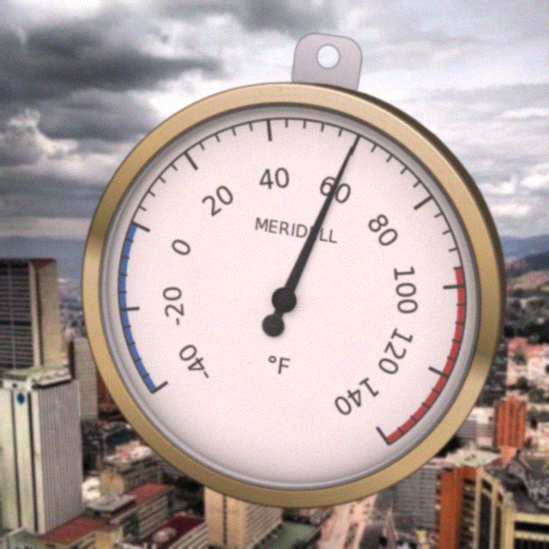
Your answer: 60 °F
